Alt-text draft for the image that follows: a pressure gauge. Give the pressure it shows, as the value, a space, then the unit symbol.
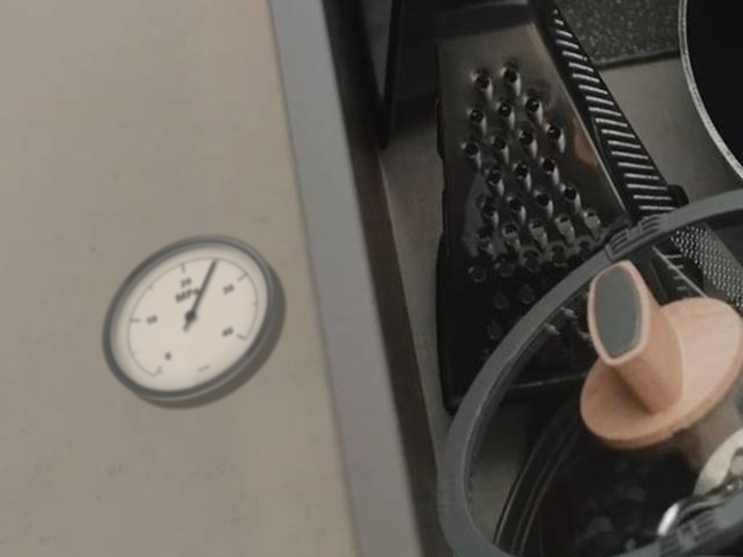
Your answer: 25 MPa
